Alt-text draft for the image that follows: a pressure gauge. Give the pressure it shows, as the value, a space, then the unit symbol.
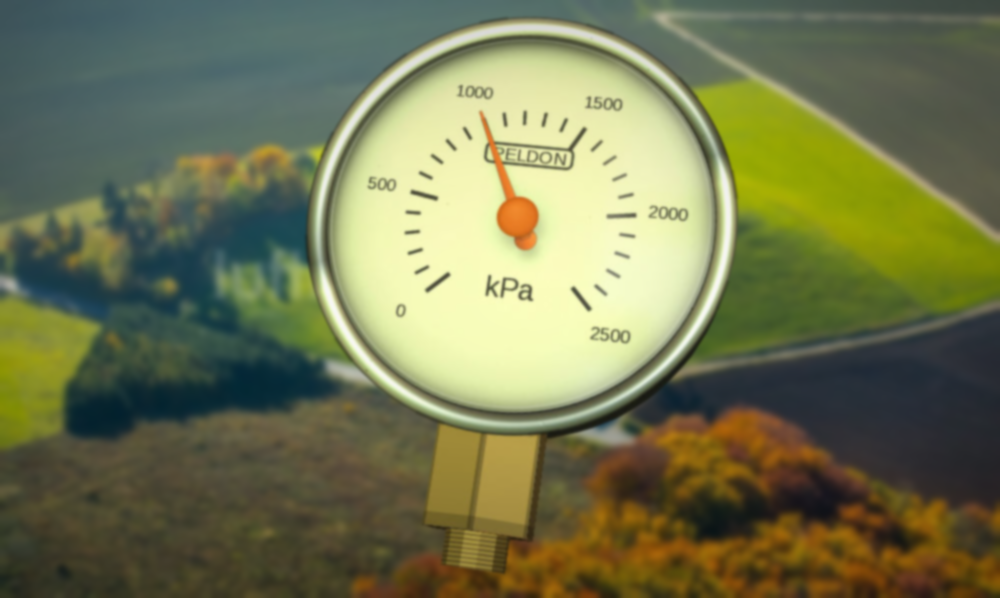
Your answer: 1000 kPa
